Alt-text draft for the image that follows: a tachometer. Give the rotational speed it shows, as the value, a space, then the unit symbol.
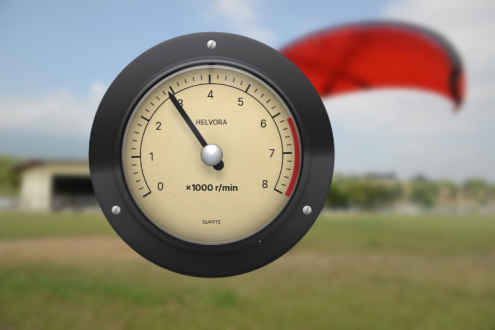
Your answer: 2900 rpm
